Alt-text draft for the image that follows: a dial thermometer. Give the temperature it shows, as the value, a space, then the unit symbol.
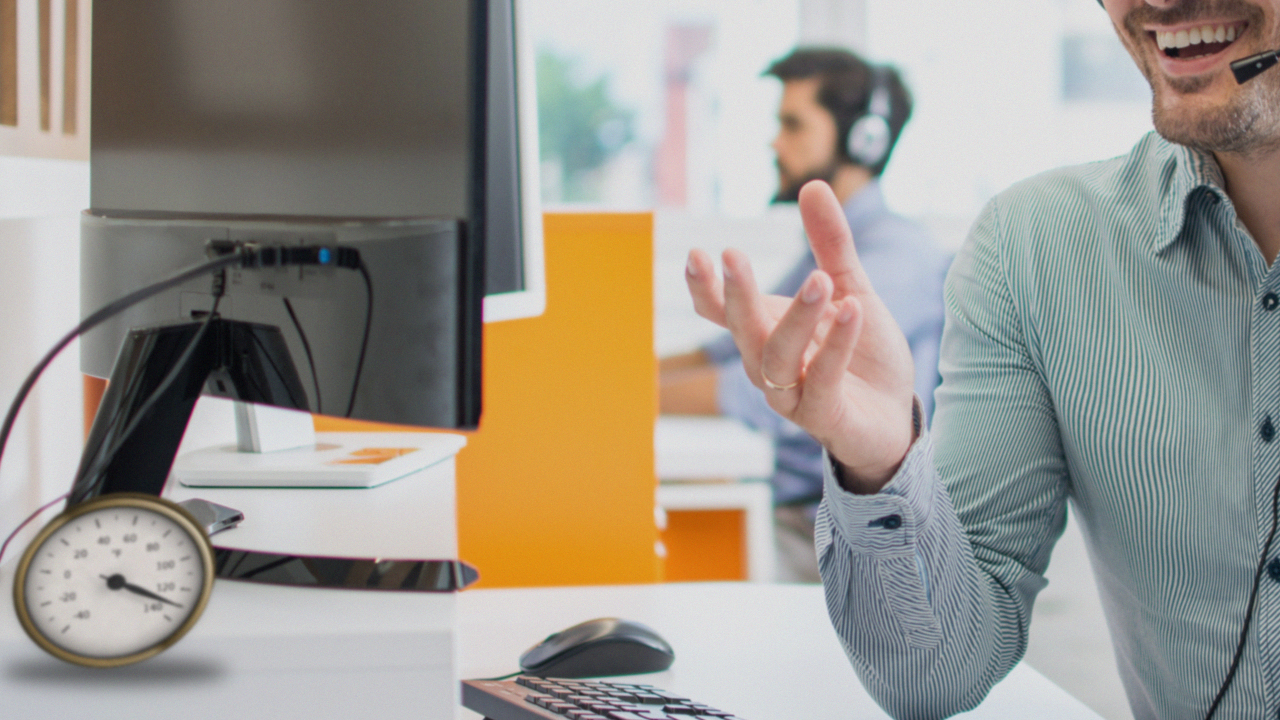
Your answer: 130 °F
